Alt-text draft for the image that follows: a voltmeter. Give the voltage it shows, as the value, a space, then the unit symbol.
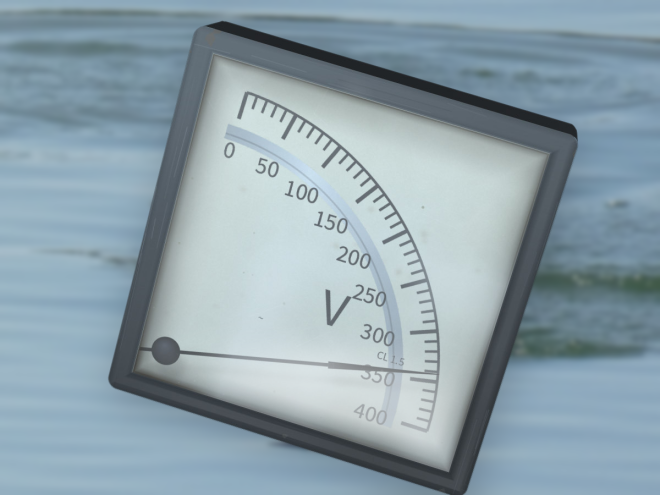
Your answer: 340 V
